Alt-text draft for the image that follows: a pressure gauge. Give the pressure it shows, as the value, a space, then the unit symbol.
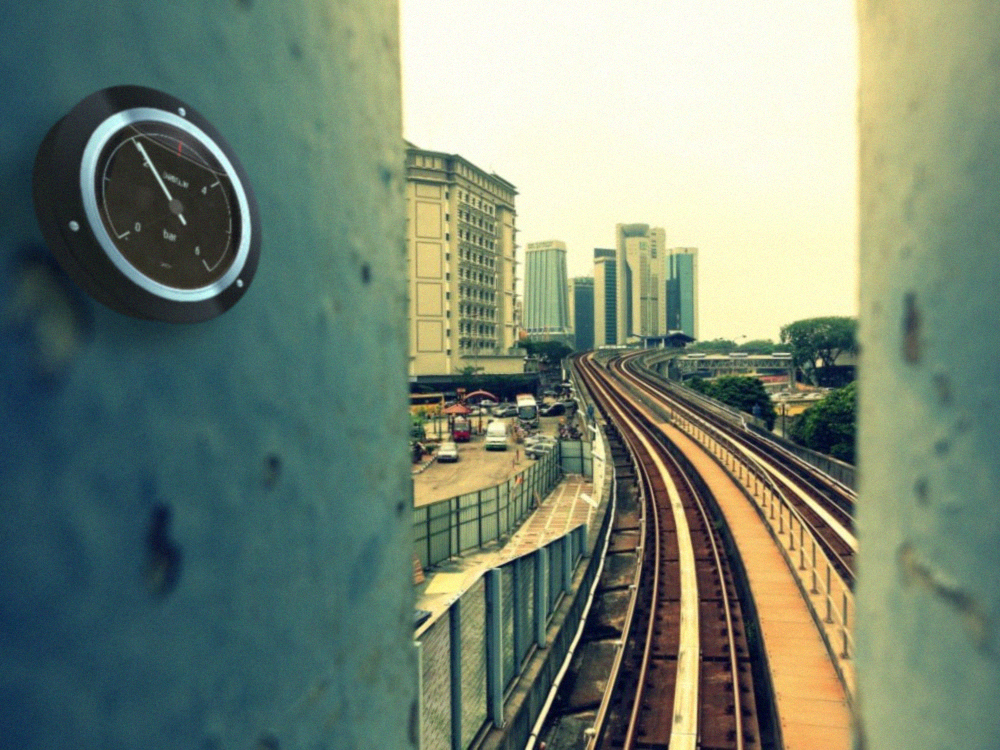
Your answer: 2 bar
